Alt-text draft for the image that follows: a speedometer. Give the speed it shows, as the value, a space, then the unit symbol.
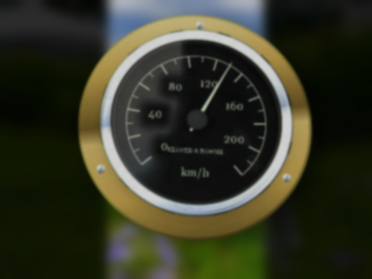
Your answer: 130 km/h
